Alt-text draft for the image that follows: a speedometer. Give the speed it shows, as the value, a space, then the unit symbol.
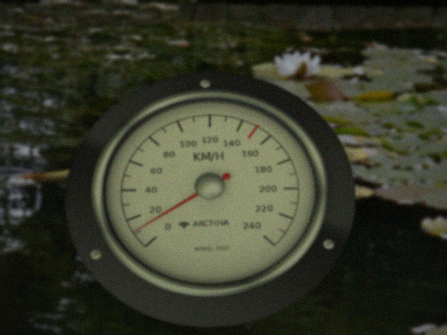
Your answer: 10 km/h
